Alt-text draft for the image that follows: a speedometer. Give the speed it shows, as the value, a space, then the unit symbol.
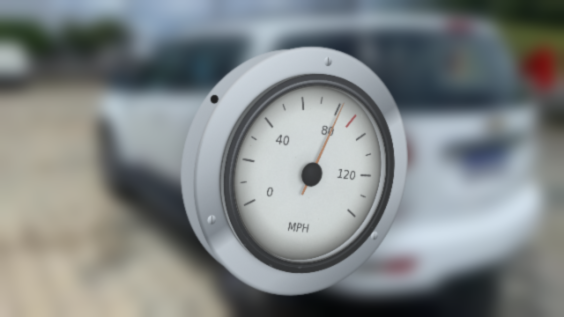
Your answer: 80 mph
